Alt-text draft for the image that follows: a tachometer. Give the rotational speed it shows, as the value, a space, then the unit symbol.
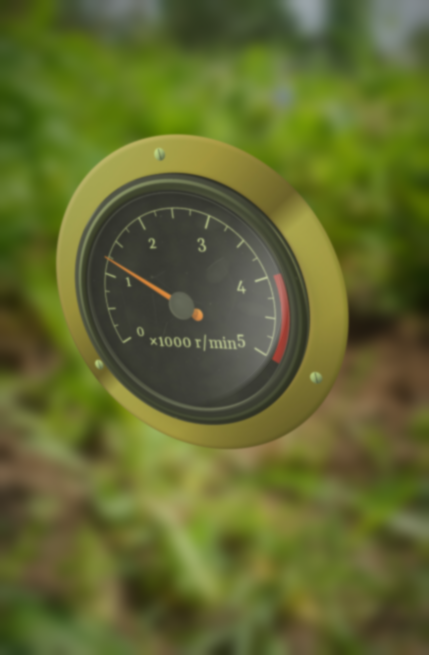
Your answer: 1250 rpm
